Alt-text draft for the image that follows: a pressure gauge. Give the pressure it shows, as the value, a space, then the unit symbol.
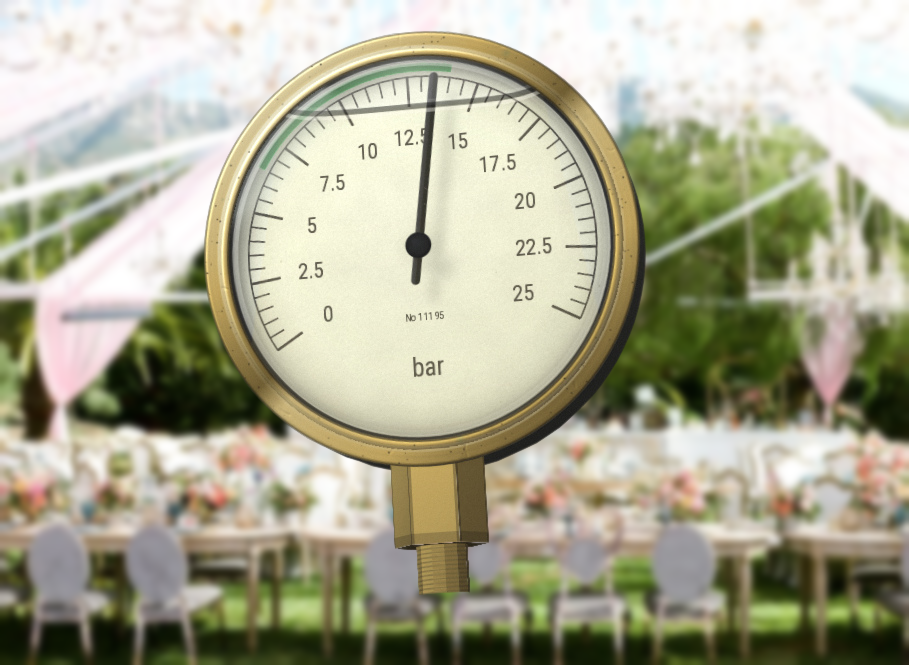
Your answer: 13.5 bar
